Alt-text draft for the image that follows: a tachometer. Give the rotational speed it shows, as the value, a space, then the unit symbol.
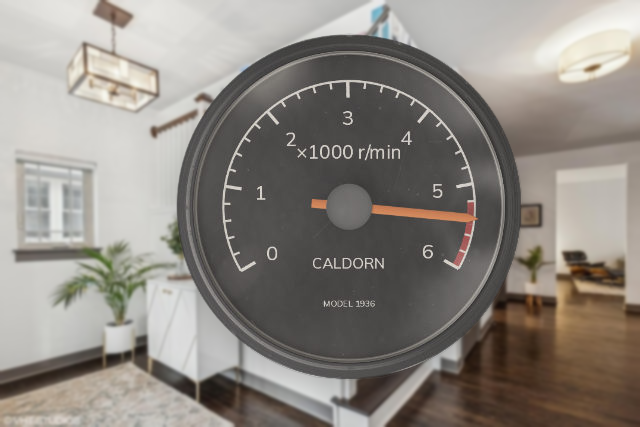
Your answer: 5400 rpm
